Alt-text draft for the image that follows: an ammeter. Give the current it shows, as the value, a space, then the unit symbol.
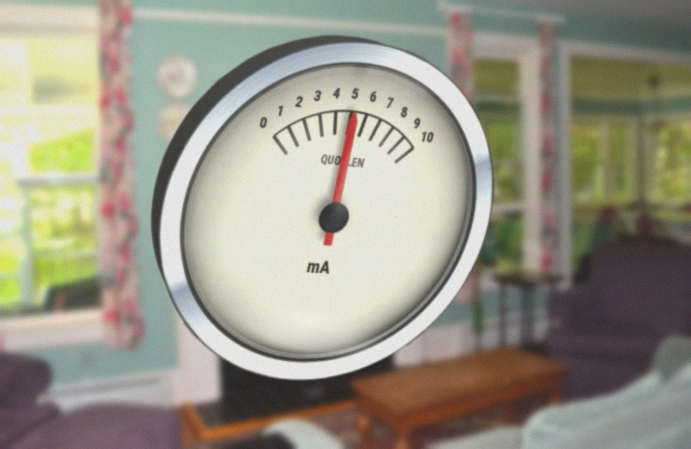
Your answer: 5 mA
